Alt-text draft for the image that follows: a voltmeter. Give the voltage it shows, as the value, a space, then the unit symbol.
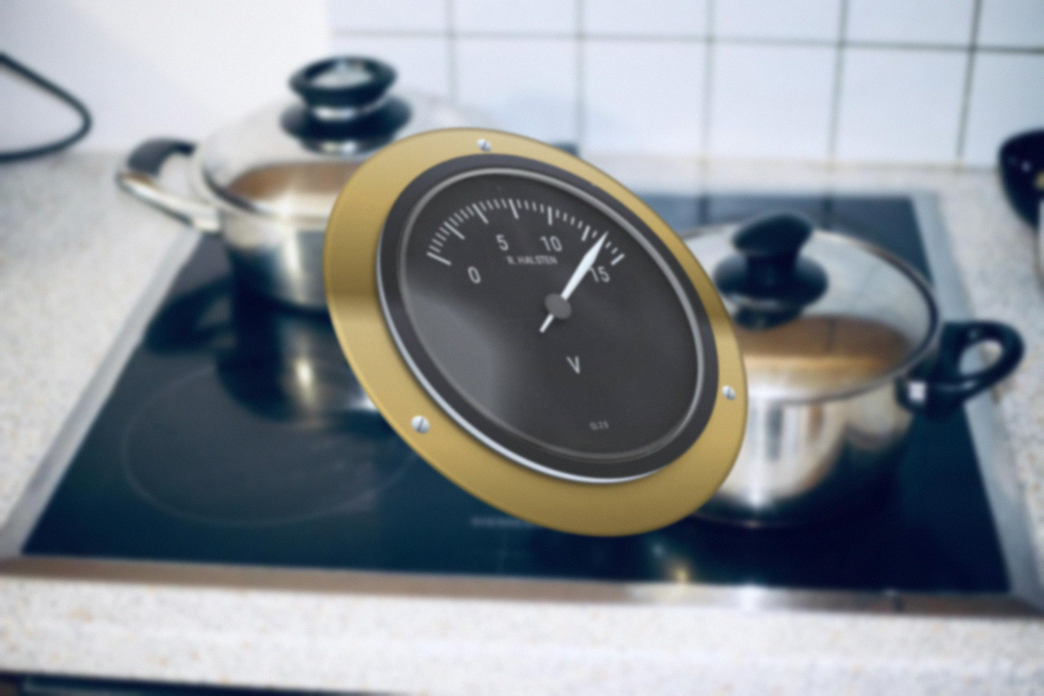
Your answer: 13.5 V
